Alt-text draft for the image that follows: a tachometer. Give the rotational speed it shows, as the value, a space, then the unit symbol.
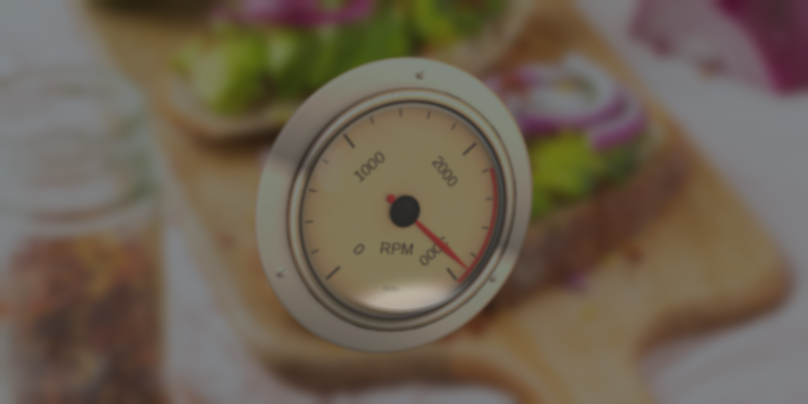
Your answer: 2900 rpm
